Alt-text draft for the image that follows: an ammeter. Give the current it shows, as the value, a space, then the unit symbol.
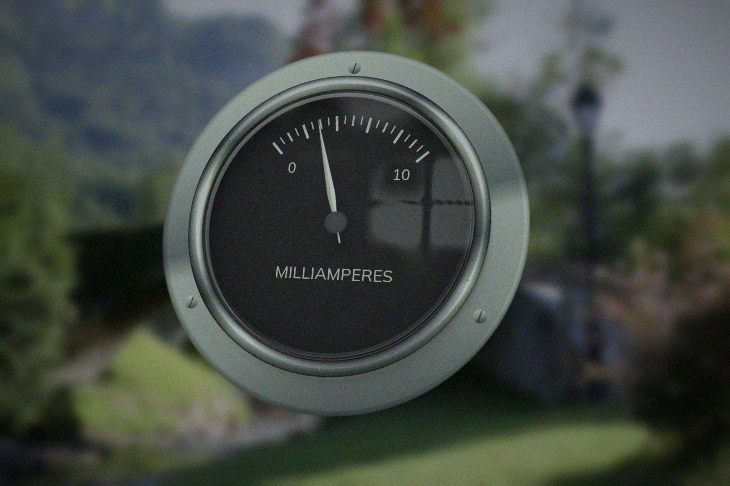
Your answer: 3 mA
